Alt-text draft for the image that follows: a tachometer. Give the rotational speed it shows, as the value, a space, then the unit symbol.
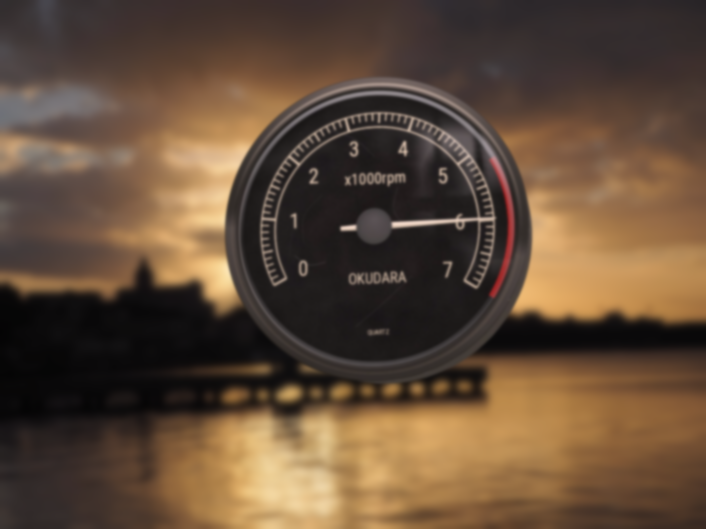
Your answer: 6000 rpm
